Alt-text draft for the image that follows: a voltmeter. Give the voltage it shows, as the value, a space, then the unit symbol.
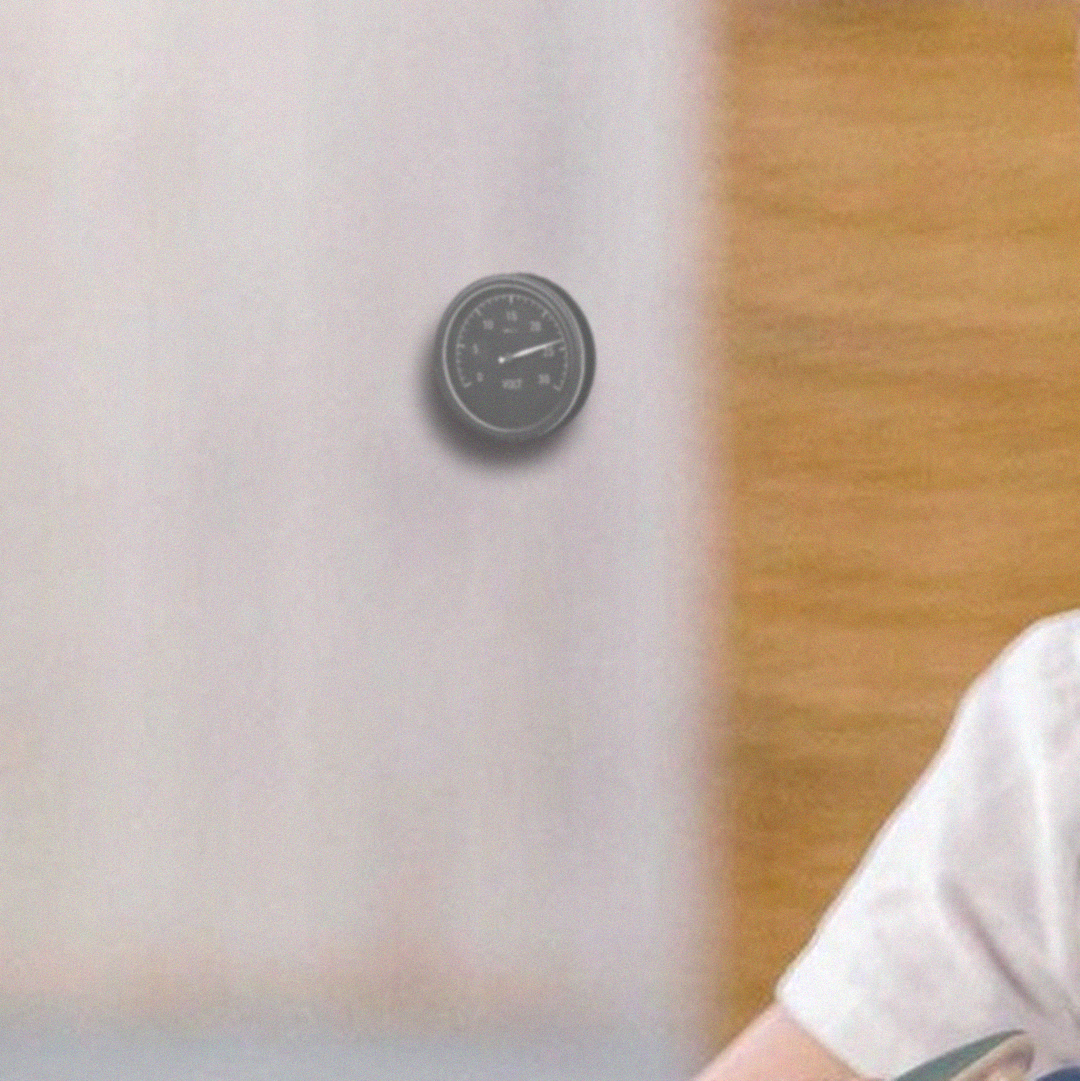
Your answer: 24 V
